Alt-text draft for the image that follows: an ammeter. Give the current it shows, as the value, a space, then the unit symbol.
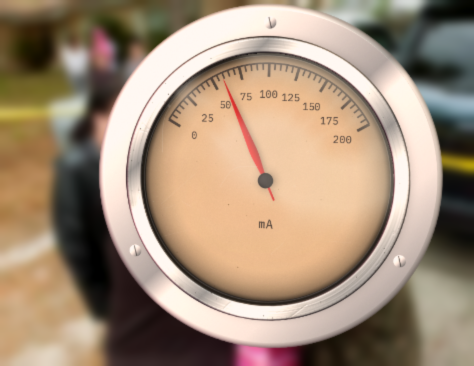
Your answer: 60 mA
